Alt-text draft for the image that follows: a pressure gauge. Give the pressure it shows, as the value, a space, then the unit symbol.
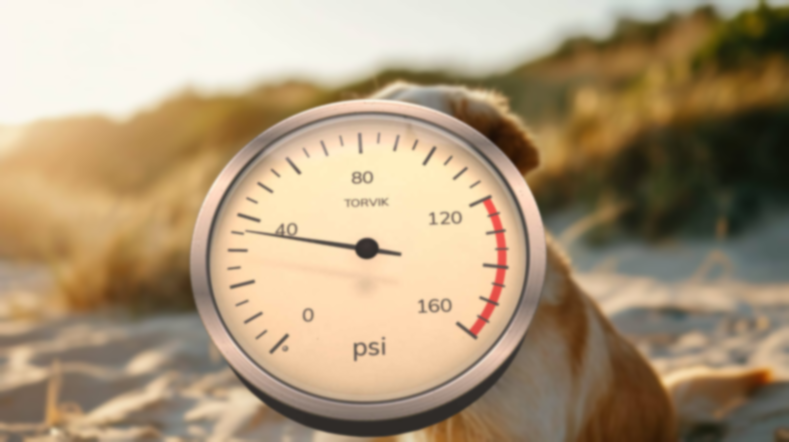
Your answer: 35 psi
